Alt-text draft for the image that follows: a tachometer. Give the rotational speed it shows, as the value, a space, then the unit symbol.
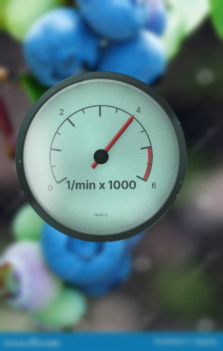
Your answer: 4000 rpm
